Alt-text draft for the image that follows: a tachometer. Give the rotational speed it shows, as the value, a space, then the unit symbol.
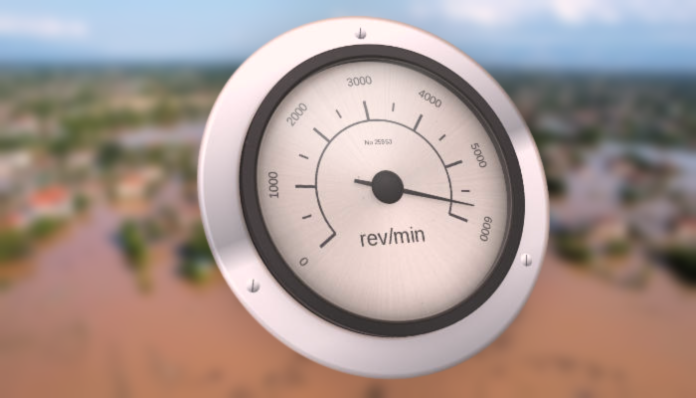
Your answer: 5750 rpm
